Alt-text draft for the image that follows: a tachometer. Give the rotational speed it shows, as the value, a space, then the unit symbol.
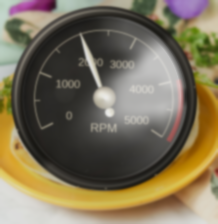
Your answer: 2000 rpm
